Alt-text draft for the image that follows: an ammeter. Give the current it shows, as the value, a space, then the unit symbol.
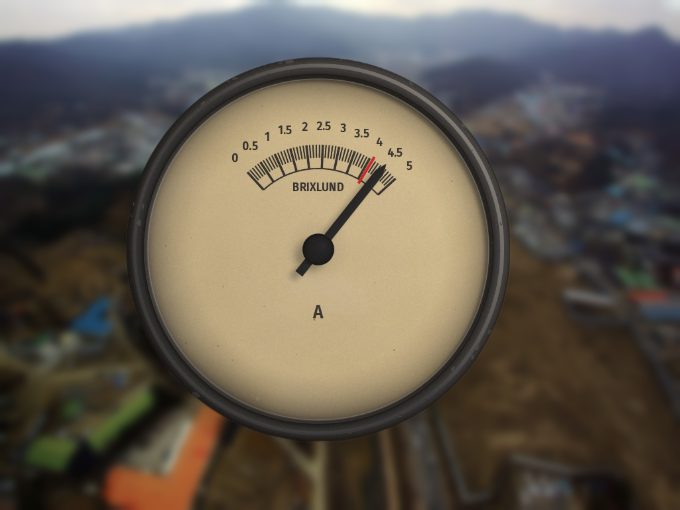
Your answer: 4.5 A
